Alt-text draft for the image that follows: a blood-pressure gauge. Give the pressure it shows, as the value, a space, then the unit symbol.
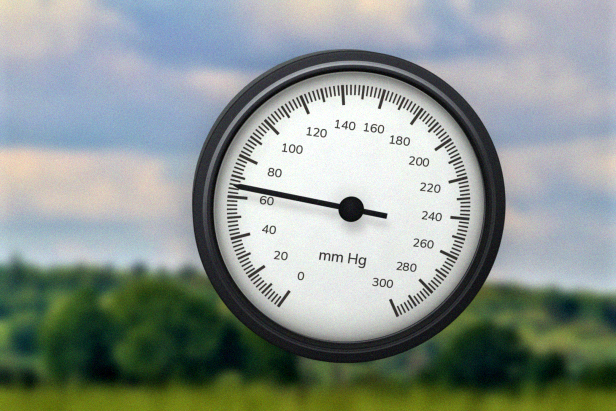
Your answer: 66 mmHg
